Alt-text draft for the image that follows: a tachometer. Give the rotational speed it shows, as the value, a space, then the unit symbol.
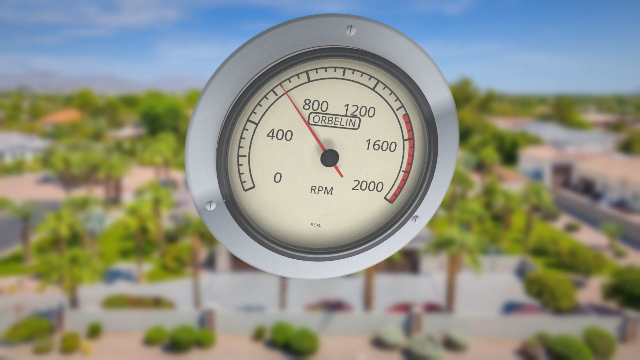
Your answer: 650 rpm
